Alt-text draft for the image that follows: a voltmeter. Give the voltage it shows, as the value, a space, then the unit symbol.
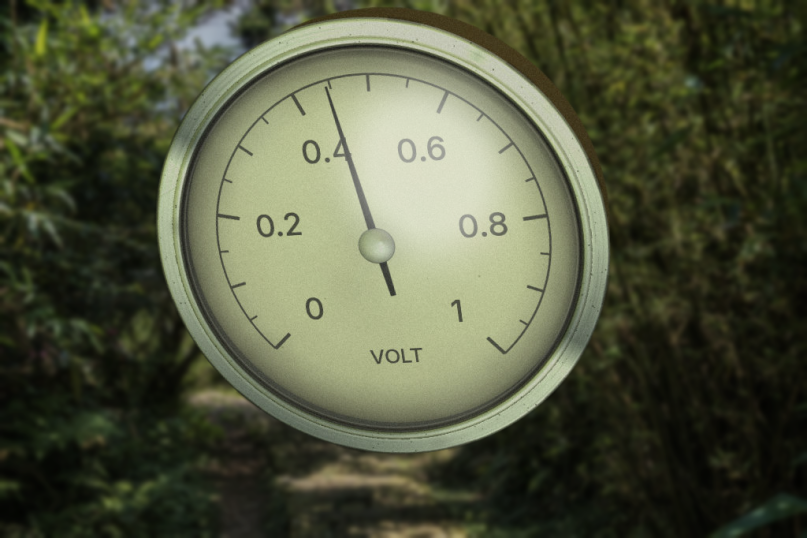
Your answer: 0.45 V
